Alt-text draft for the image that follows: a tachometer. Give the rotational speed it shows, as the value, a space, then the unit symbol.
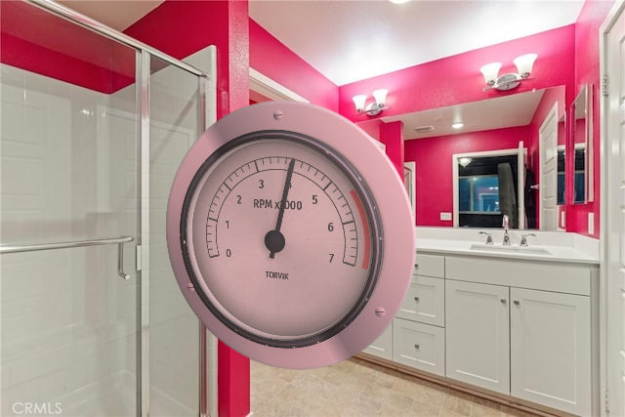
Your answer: 4000 rpm
